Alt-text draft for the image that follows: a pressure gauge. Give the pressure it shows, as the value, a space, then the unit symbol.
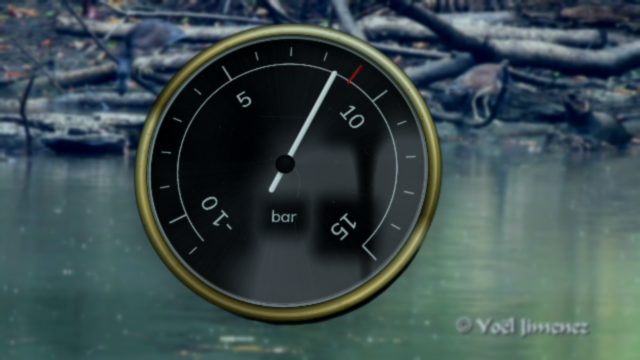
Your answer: 8.5 bar
